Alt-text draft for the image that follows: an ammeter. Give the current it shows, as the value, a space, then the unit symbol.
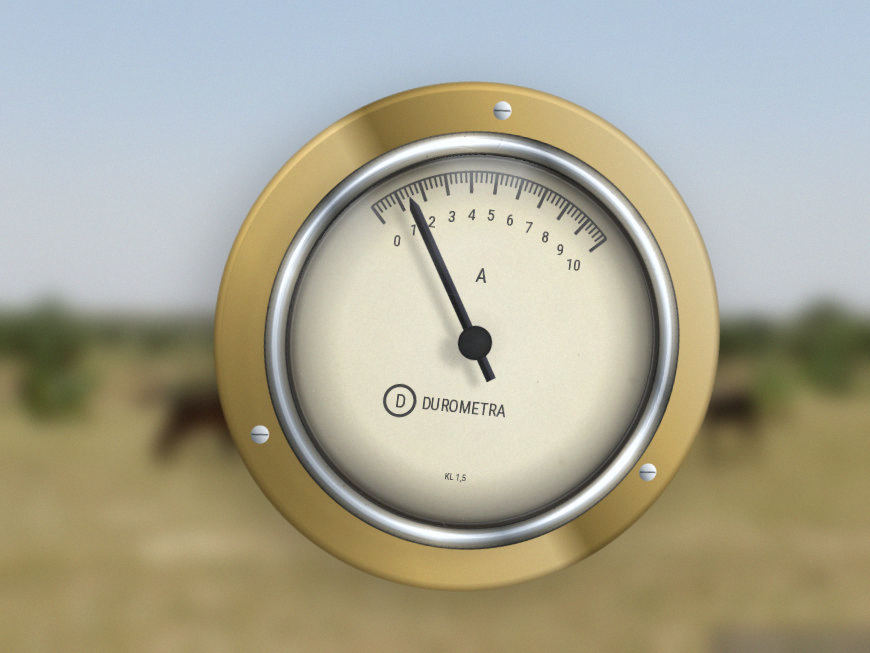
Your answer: 1.4 A
